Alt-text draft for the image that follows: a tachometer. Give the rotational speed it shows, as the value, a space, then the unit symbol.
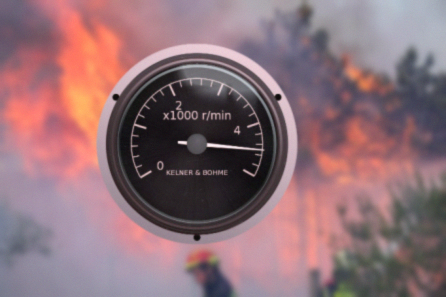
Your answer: 4500 rpm
